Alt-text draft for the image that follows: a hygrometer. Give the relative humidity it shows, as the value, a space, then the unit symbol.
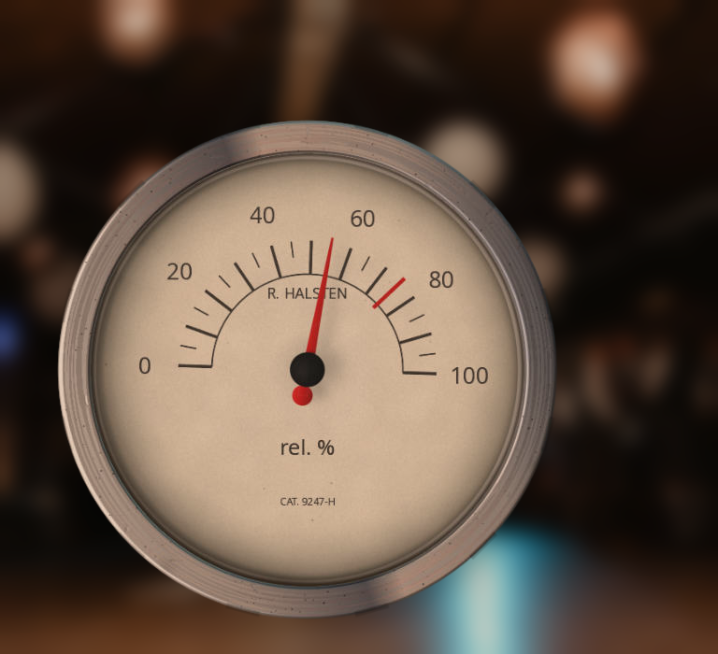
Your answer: 55 %
